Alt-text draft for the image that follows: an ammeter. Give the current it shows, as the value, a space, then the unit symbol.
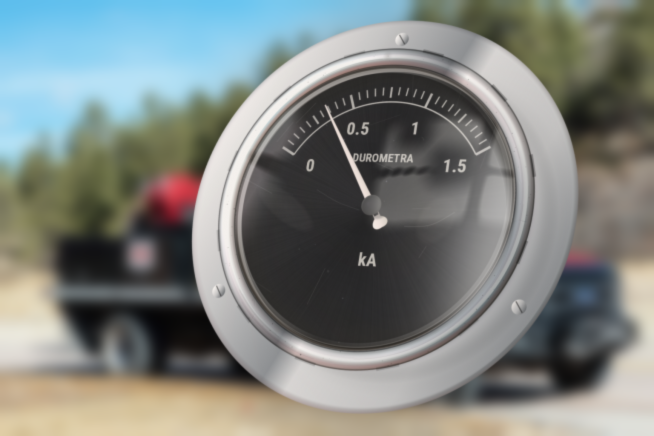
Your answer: 0.35 kA
